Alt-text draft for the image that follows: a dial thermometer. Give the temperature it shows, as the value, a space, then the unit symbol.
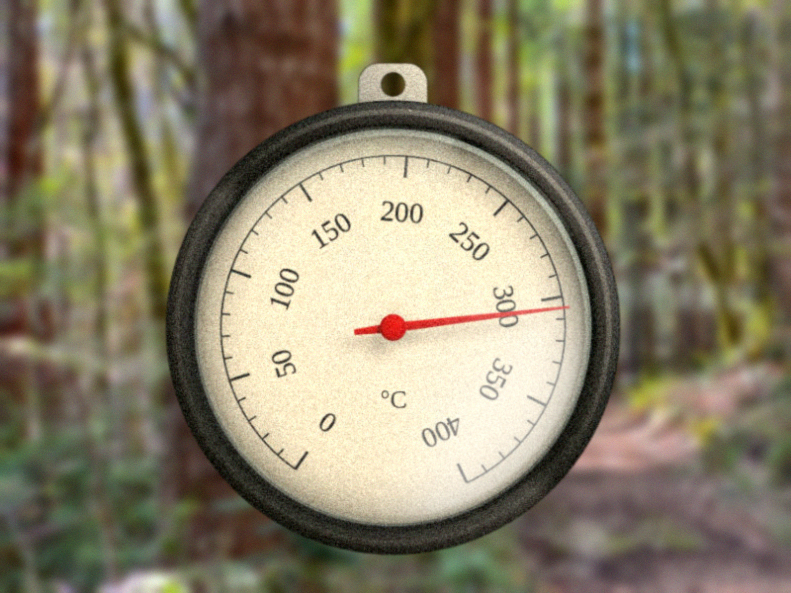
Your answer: 305 °C
